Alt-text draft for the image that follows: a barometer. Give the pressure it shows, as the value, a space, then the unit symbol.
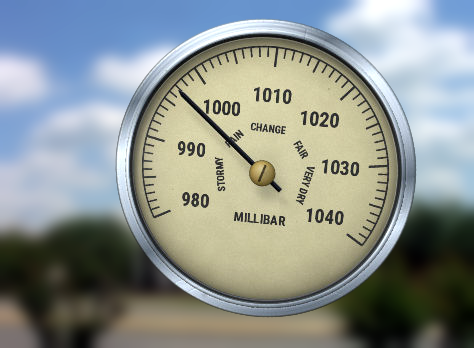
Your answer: 997 mbar
